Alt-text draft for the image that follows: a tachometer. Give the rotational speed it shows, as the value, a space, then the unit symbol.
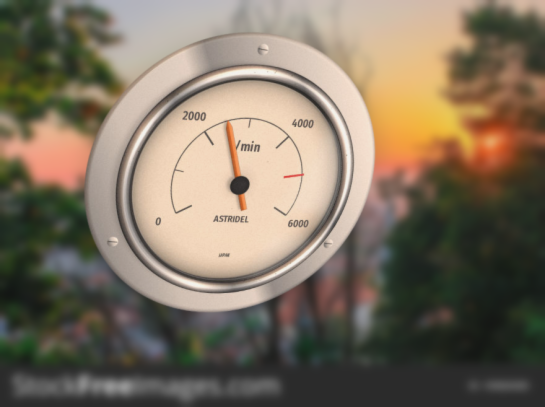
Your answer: 2500 rpm
